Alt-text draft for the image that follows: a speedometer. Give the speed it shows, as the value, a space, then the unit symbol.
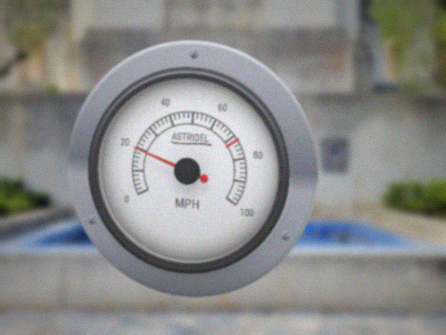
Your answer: 20 mph
